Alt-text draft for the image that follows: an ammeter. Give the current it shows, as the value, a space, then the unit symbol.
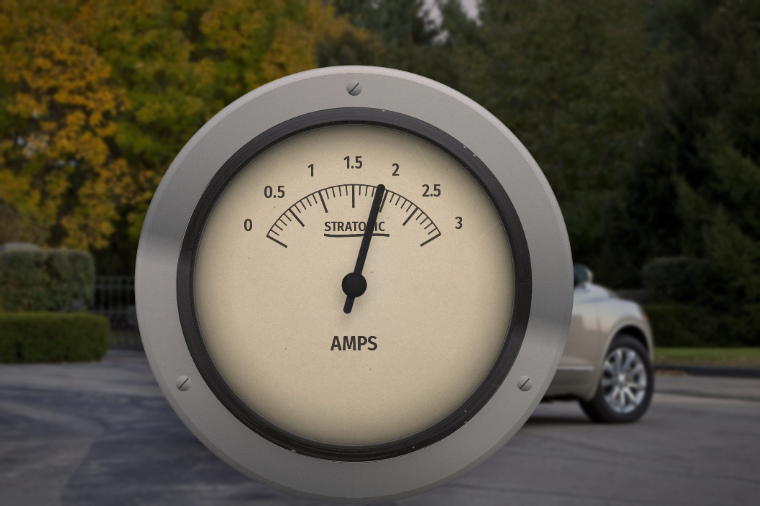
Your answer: 1.9 A
